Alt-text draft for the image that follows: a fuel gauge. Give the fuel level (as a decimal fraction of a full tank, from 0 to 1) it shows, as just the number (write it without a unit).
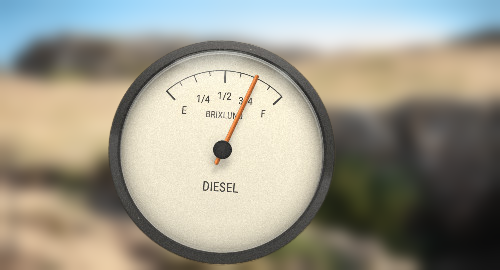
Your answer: 0.75
